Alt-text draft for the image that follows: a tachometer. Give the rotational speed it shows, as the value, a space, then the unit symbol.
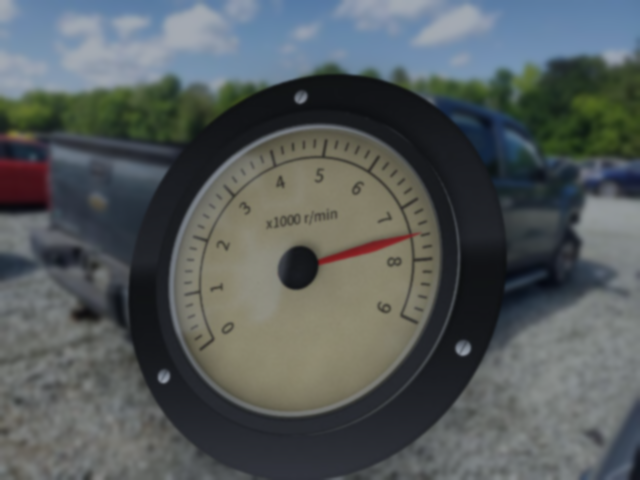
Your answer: 7600 rpm
